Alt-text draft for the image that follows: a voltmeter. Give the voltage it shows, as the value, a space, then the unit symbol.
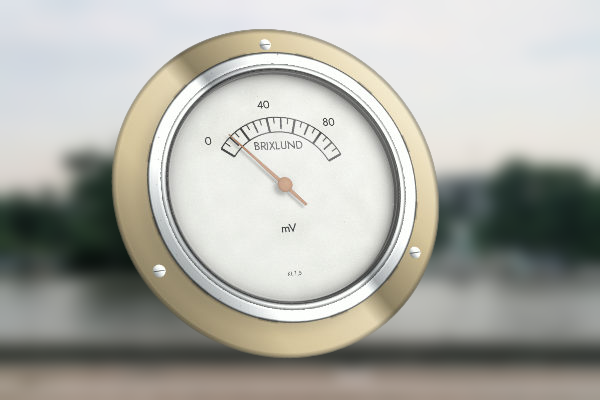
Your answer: 10 mV
